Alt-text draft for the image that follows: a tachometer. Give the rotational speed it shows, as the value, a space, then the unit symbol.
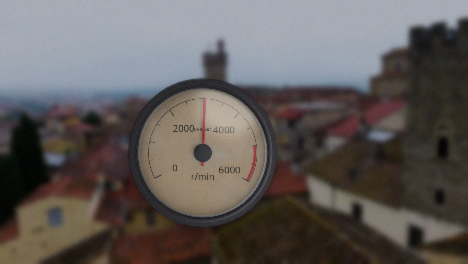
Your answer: 3000 rpm
